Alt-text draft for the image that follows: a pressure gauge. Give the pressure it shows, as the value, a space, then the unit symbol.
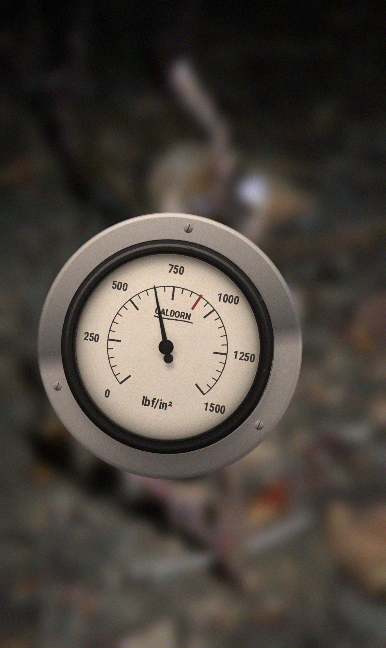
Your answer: 650 psi
